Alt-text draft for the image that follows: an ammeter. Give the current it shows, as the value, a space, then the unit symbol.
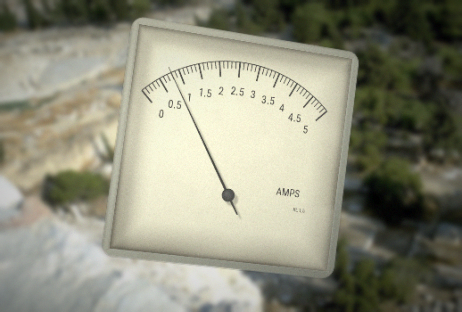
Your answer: 0.8 A
